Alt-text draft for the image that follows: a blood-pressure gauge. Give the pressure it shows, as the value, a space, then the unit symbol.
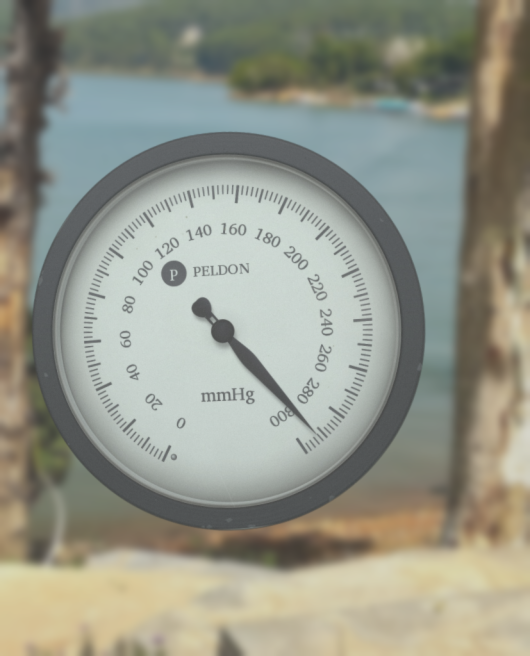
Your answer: 292 mmHg
